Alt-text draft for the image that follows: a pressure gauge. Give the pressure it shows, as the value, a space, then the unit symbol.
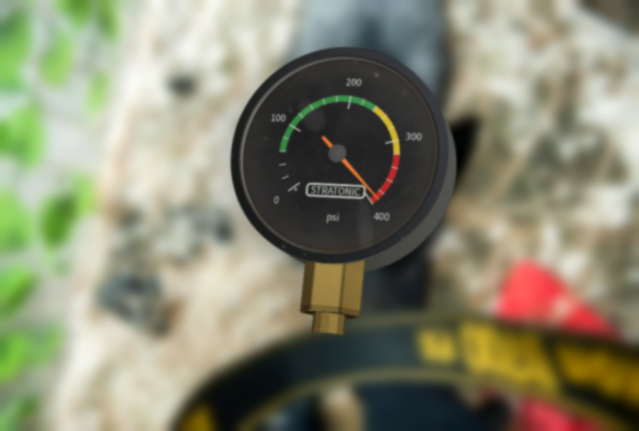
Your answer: 390 psi
